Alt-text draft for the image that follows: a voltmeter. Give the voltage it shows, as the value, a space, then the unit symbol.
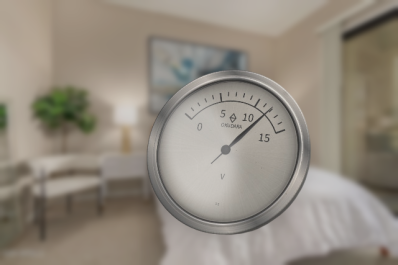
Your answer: 12 V
